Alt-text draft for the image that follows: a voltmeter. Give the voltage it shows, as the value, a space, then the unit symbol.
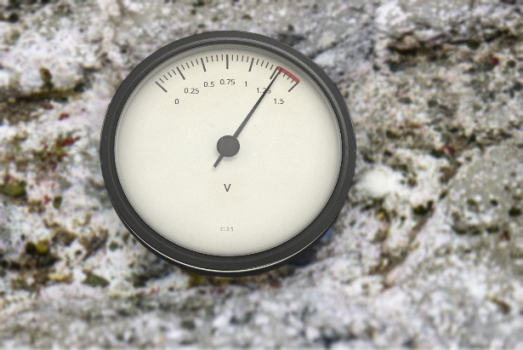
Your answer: 1.3 V
